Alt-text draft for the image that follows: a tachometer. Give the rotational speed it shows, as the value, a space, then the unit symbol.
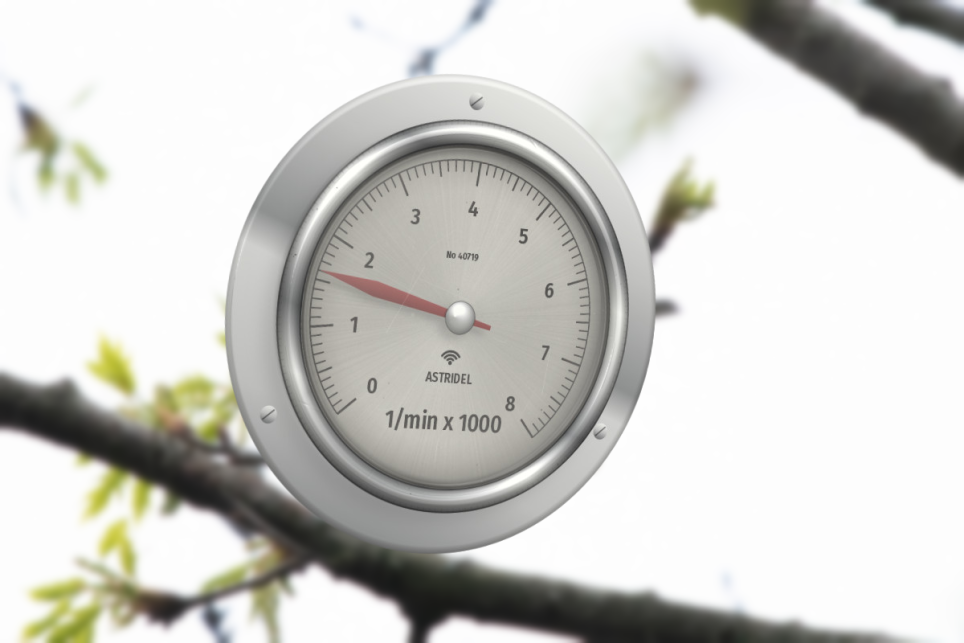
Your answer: 1600 rpm
